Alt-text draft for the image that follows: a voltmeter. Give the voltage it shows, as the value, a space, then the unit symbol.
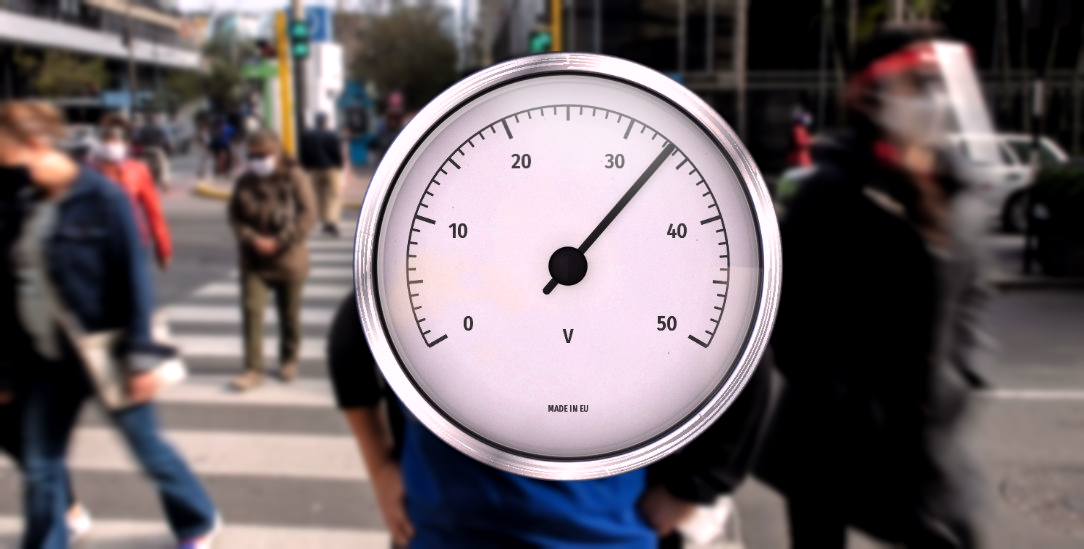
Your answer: 33.5 V
